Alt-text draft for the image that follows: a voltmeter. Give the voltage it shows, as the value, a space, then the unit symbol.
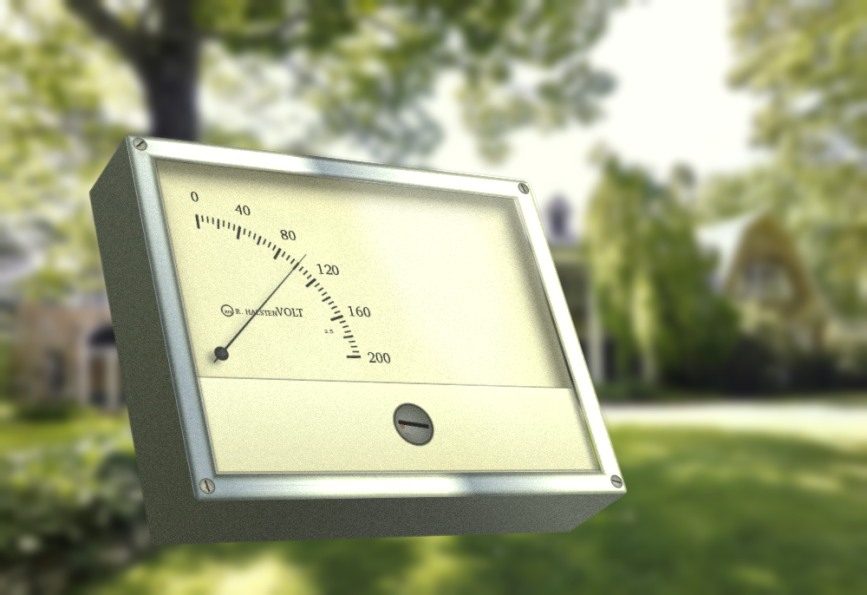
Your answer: 100 V
